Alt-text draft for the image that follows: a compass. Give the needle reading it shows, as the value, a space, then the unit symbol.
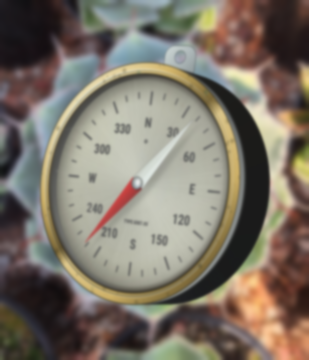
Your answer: 220 °
